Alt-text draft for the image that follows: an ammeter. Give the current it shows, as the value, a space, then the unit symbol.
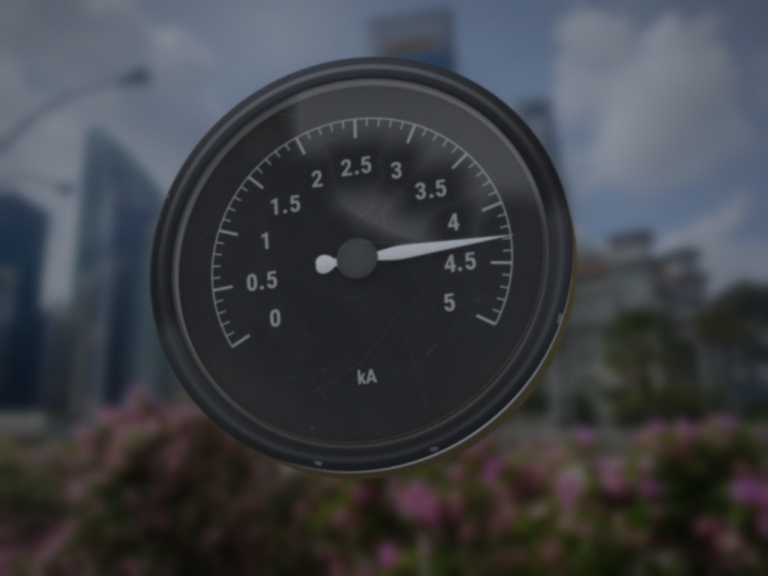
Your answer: 4.3 kA
